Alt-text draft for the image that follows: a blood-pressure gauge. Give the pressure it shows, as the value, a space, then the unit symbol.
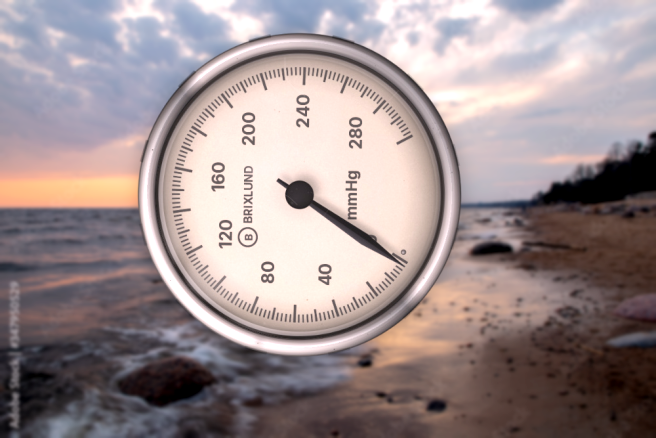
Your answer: 2 mmHg
